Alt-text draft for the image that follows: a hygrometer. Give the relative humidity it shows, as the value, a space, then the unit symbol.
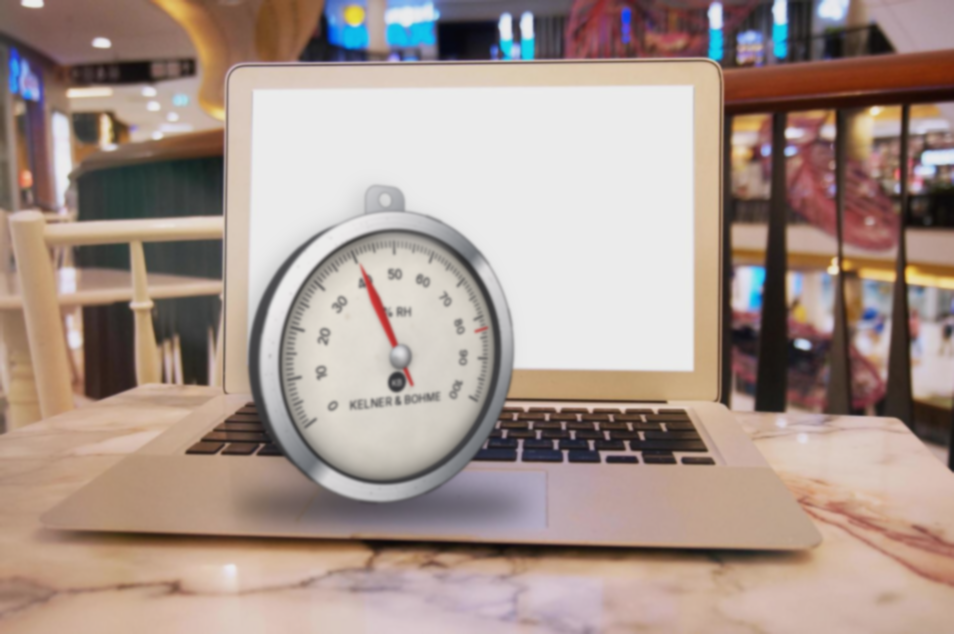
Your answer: 40 %
